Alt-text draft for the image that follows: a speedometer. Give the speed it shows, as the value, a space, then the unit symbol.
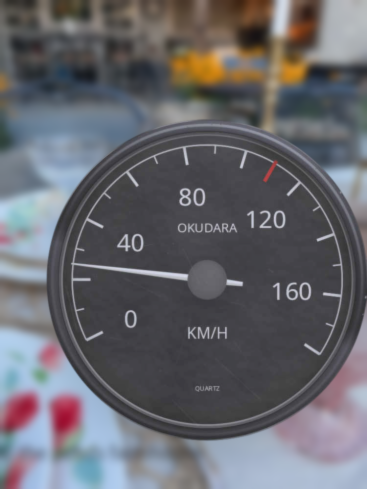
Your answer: 25 km/h
